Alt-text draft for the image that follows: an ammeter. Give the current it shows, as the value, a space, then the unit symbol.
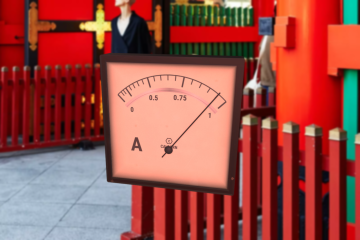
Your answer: 0.95 A
